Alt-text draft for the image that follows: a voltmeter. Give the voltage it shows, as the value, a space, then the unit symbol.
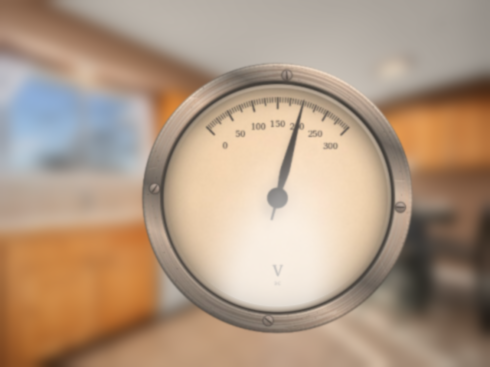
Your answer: 200 V
